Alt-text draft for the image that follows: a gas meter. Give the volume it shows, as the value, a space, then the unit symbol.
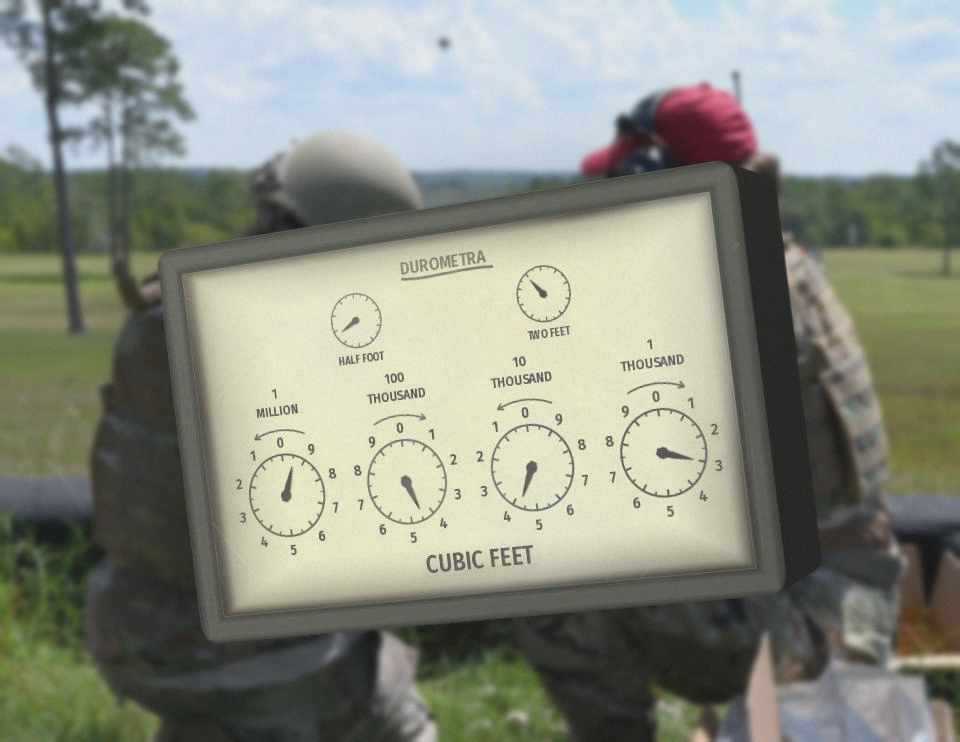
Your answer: 944300 ft³
